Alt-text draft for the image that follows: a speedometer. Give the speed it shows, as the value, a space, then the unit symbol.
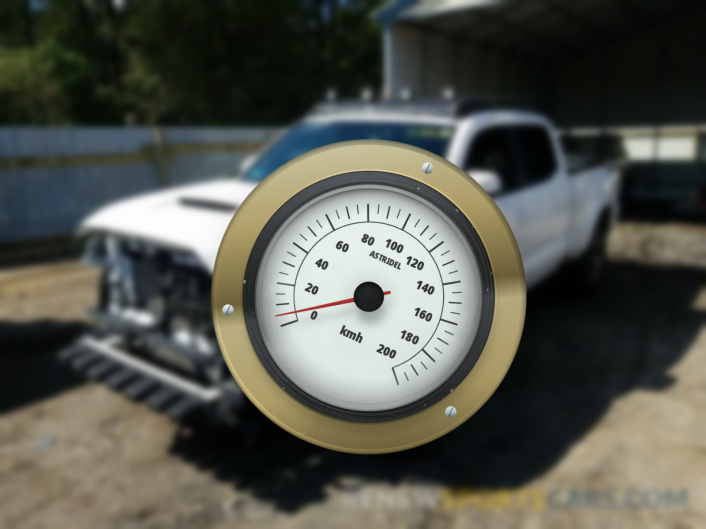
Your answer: 5 km/h
